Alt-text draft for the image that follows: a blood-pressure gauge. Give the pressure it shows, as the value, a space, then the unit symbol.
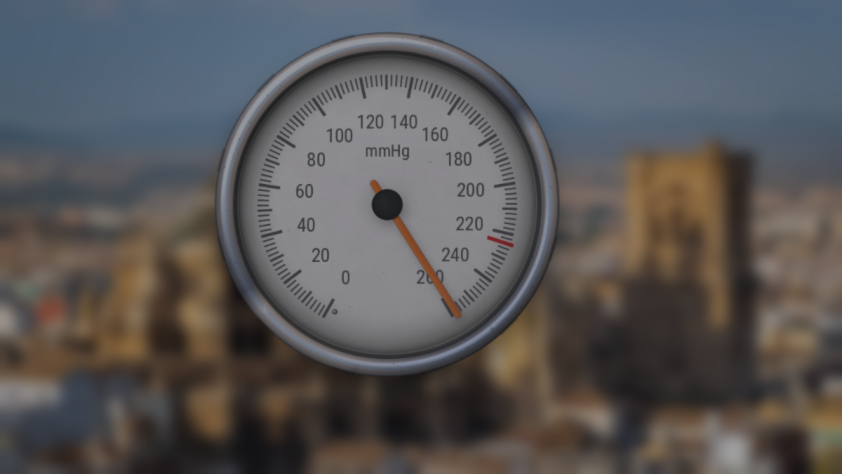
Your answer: 258 mmHg
